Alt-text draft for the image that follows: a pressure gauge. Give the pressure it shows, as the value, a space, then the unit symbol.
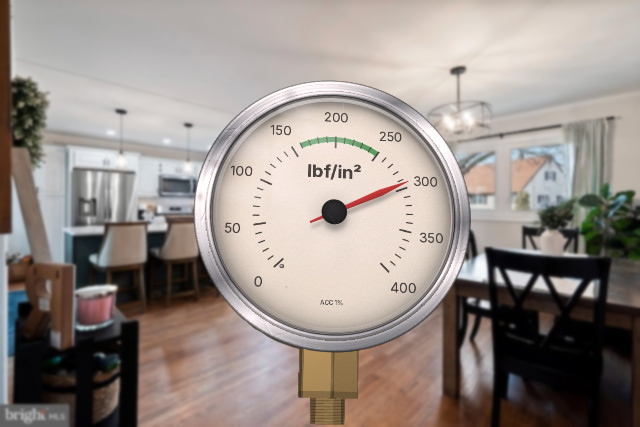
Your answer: 295 psi
